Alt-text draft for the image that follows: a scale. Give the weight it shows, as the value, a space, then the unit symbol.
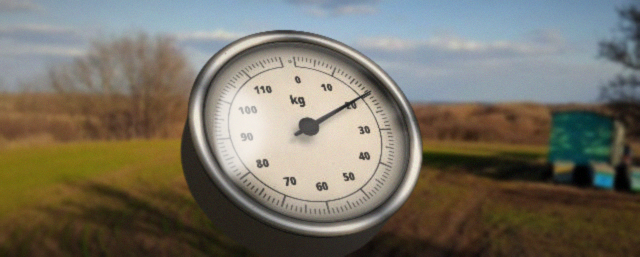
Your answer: 20 kg
